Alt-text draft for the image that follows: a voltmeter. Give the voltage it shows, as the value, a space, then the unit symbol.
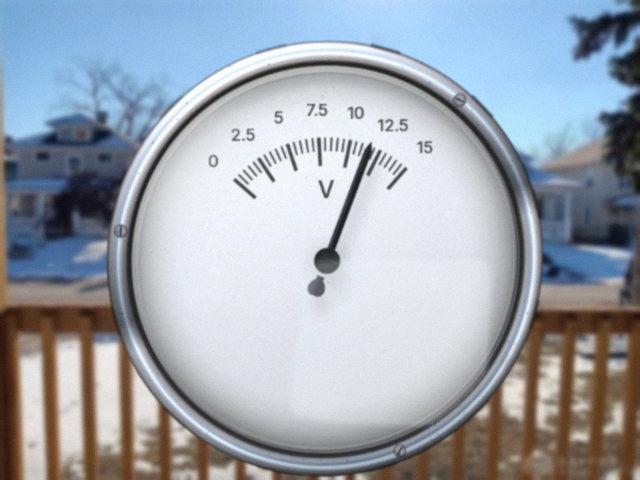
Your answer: 11.5 V
